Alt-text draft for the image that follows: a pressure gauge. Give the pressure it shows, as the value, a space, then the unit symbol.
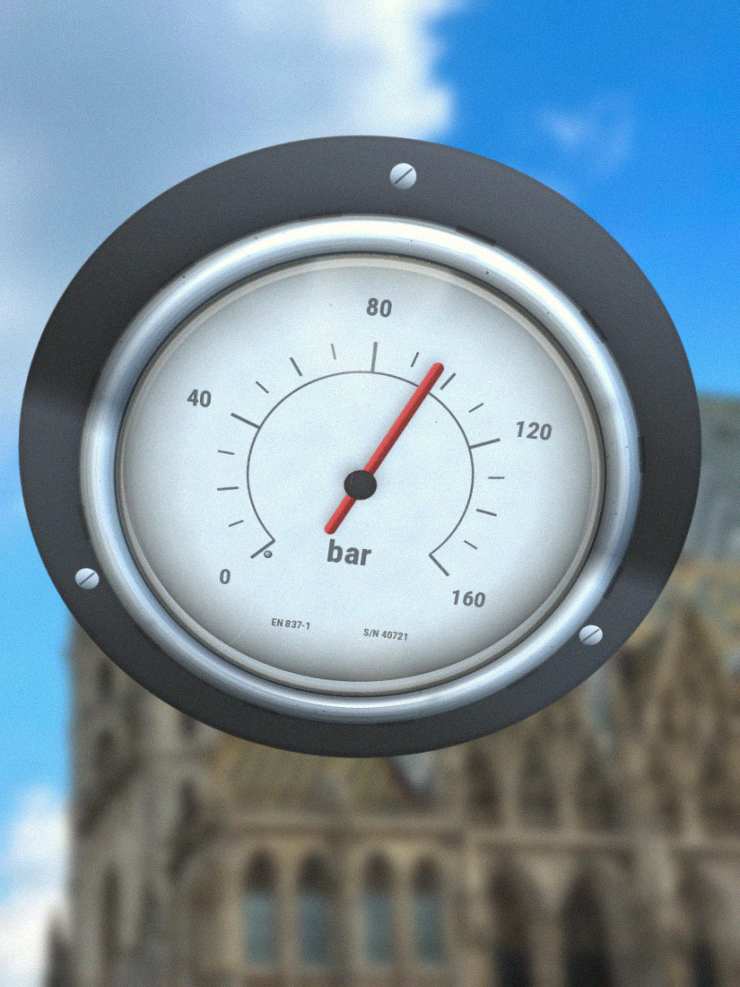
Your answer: 95 bar
